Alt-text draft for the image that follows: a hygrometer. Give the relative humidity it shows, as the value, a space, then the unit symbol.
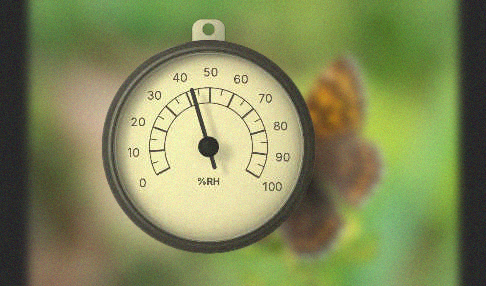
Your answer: 42.5 %
